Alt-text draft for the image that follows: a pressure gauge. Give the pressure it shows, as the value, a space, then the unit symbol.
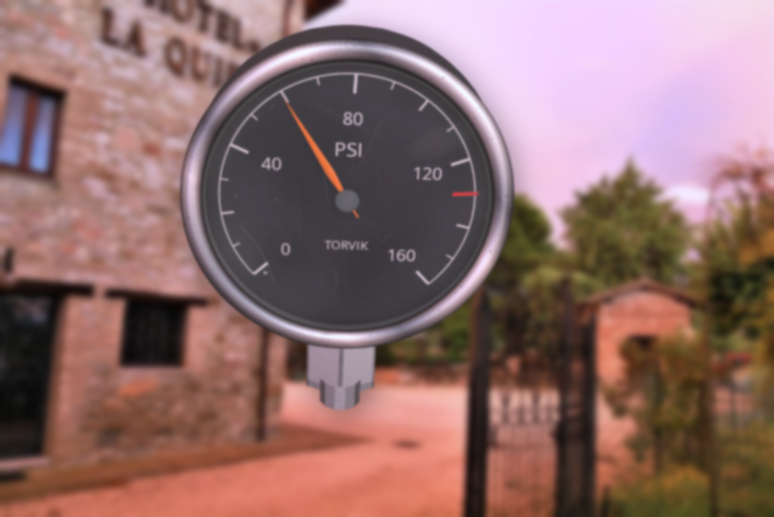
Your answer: 60 psi
